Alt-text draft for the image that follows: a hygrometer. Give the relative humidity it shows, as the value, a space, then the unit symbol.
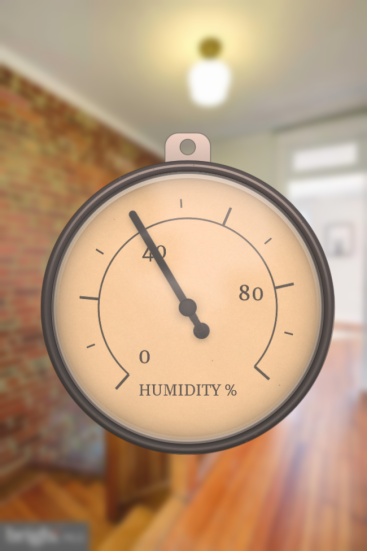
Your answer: 40 %
